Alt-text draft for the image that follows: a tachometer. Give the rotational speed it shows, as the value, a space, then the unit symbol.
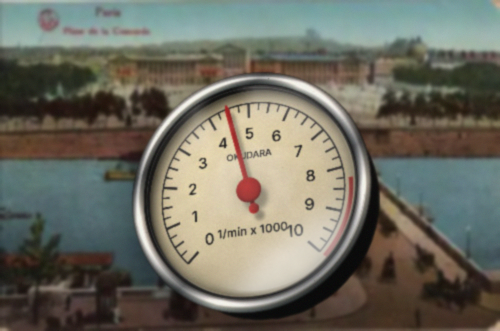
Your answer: 4500 rpm
